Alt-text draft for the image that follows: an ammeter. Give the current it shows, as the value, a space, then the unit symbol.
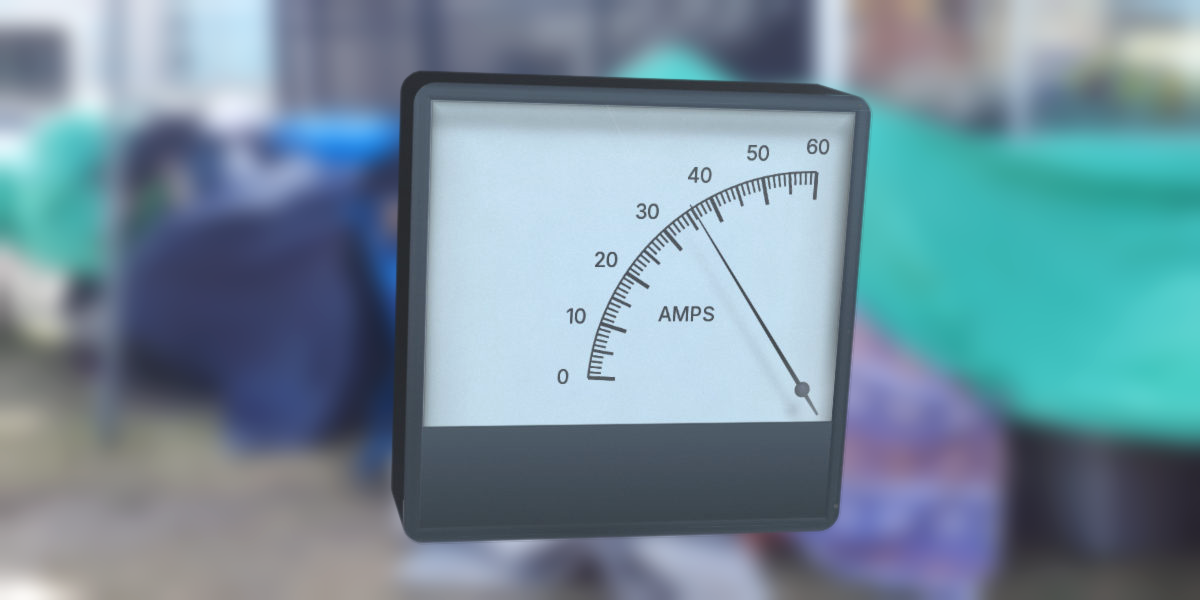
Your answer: 36 A
